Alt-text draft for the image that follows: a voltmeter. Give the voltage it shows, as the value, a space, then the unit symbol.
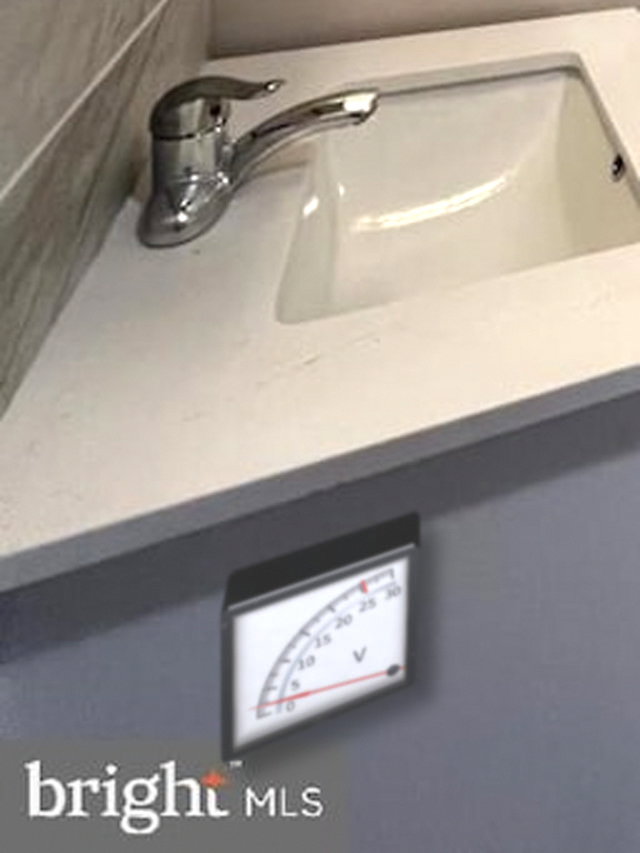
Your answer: 2.5 V
